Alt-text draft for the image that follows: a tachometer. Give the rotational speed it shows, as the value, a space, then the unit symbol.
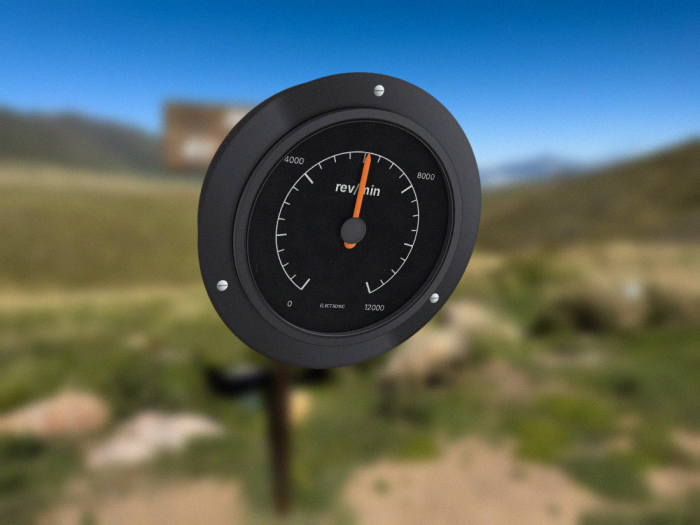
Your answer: 6000 rpm
